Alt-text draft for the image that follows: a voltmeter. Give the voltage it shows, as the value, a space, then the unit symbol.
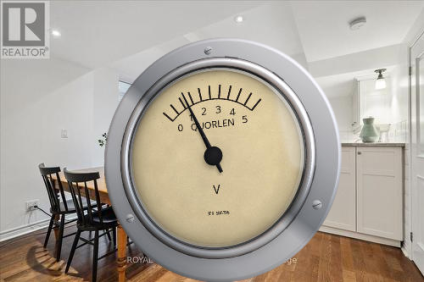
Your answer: 1.25 V
